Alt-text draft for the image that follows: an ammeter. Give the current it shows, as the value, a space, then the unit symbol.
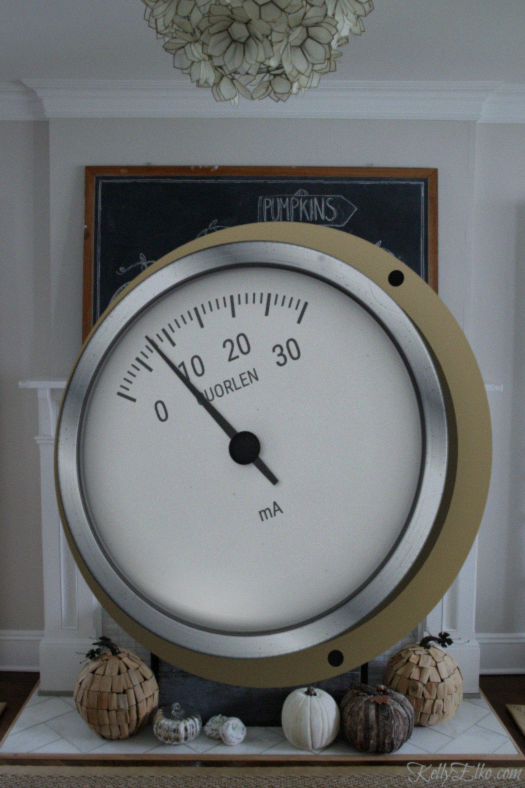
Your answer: 8 mA
